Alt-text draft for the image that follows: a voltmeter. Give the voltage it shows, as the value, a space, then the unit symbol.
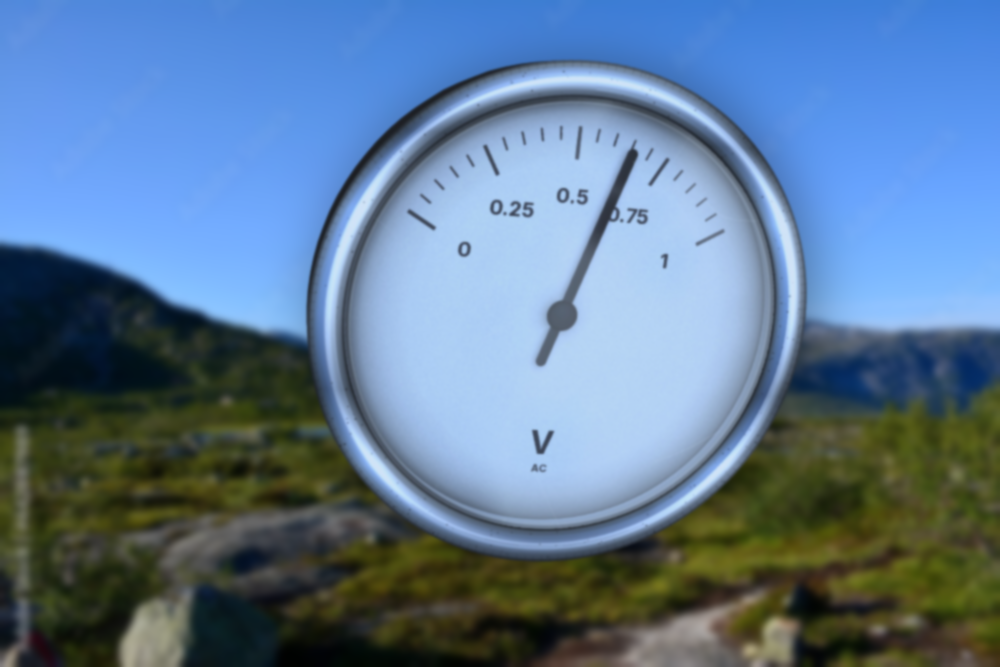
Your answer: 0.65 V
